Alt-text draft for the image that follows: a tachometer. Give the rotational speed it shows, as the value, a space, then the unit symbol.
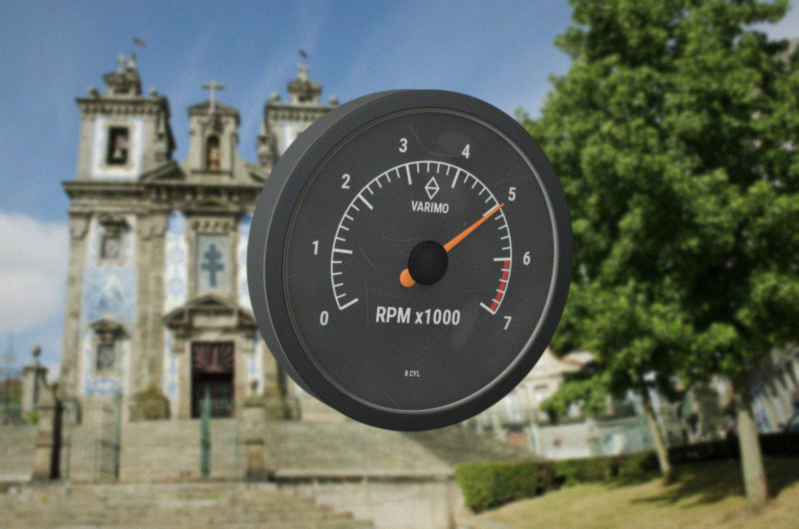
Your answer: 5000 rpm
